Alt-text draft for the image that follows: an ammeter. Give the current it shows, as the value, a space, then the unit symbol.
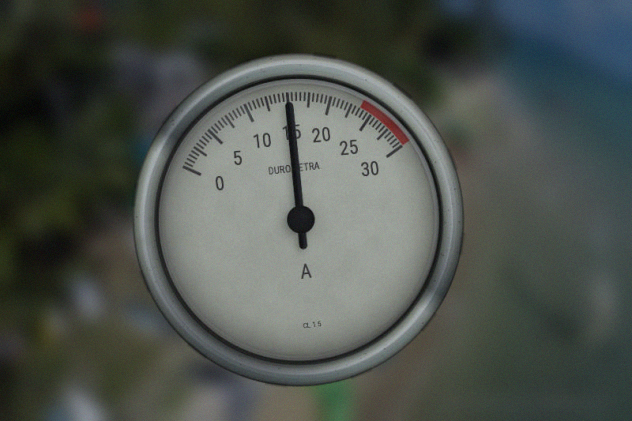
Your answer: 15 A
